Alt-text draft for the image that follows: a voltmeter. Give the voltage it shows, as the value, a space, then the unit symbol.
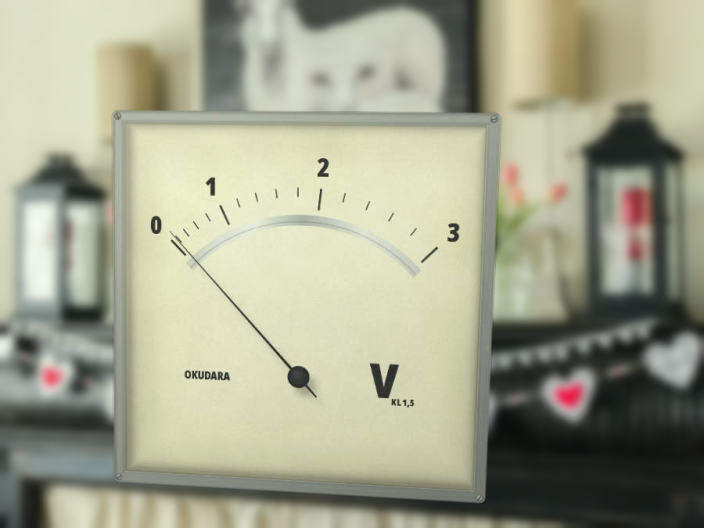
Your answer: 0.2 V
